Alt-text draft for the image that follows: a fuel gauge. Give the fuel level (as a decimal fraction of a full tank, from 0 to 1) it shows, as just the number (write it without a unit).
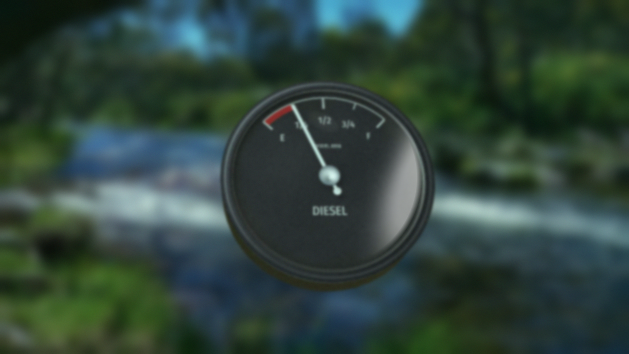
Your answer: 0.25
